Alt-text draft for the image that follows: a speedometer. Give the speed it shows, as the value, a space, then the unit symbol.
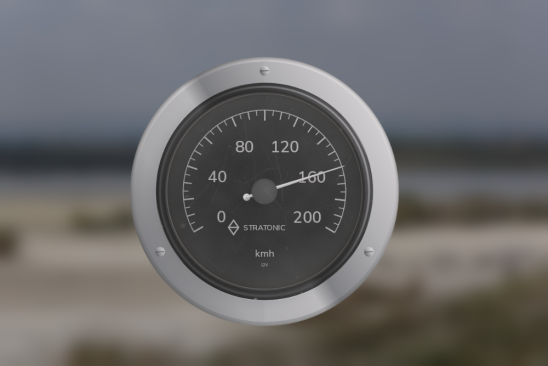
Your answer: 160 km/h
